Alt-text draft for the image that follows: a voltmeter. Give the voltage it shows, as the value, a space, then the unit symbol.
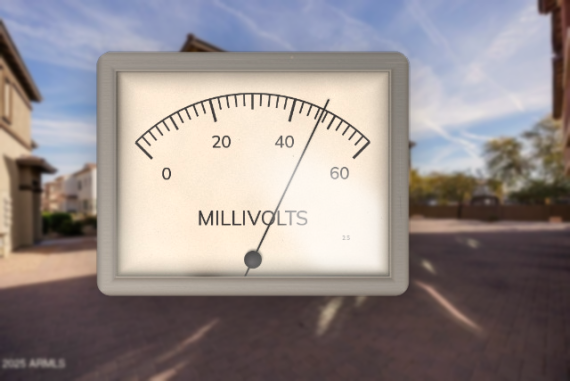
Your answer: 47 mV
